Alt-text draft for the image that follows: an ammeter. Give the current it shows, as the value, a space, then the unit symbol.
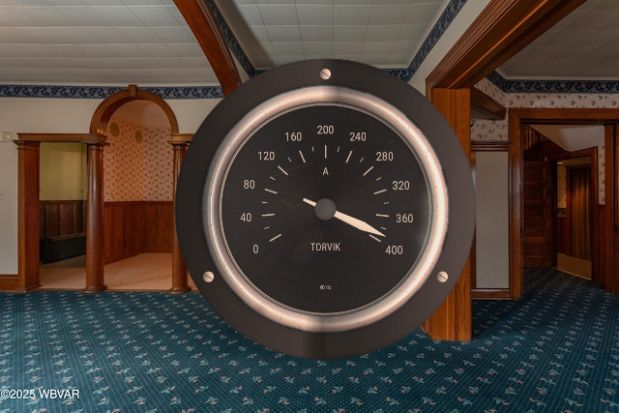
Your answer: 390 A
